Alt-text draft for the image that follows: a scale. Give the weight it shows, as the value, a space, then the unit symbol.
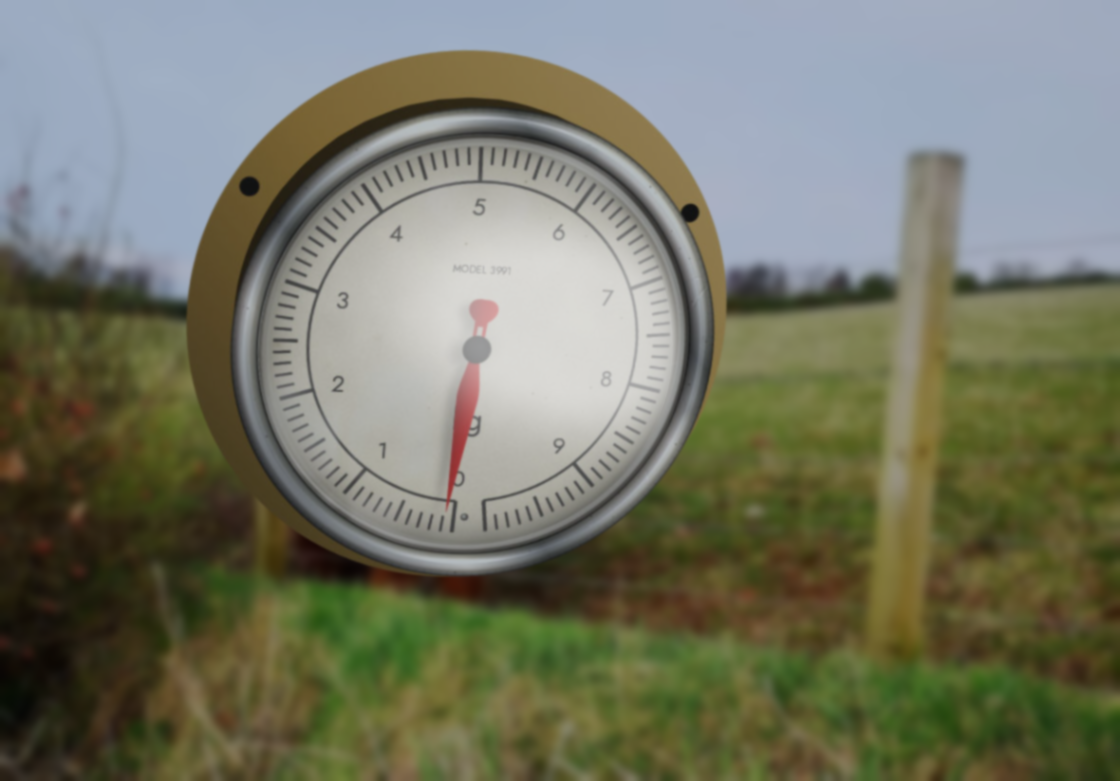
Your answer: 0.1 kg
